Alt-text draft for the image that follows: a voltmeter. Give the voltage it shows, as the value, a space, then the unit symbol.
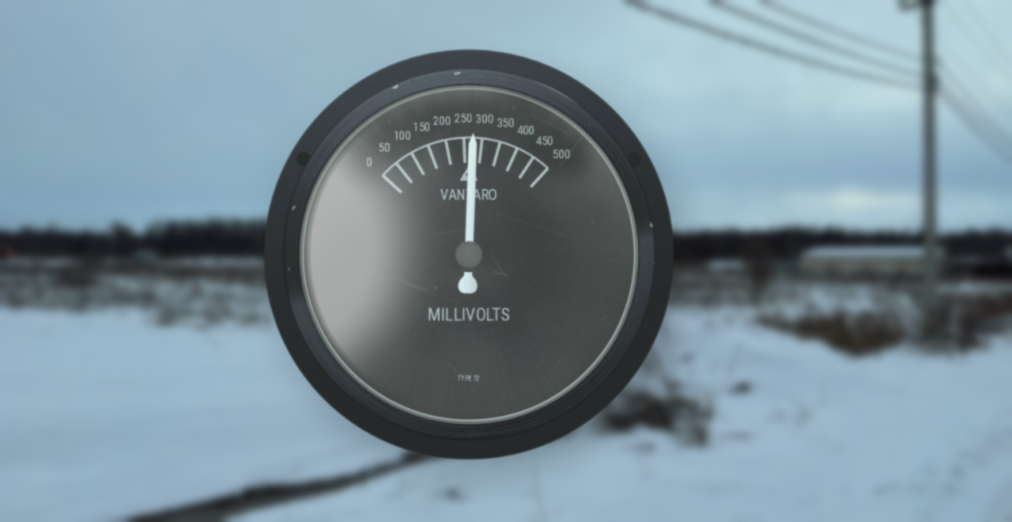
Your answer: 275 mV
